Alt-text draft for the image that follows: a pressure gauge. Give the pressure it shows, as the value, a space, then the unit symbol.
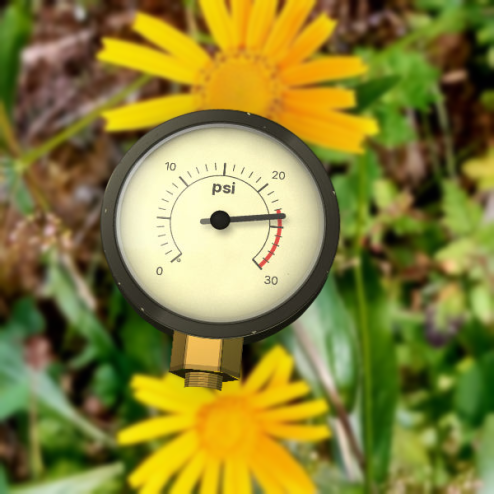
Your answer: 24 psi
